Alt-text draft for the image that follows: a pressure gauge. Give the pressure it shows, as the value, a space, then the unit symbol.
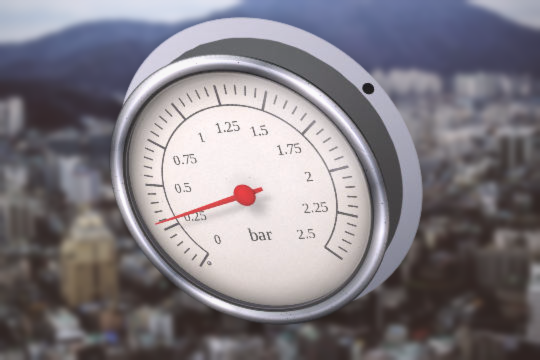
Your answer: 0.3 bar
